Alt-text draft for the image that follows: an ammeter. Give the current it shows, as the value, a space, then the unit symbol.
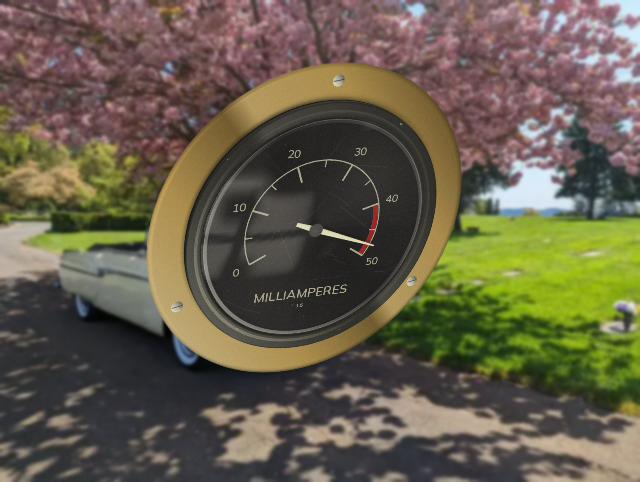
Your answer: 47.5 mA
